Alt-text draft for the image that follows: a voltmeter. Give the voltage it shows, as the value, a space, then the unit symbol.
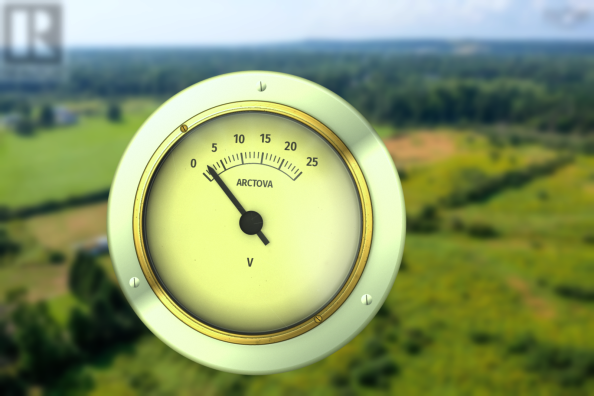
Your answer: 2 V
